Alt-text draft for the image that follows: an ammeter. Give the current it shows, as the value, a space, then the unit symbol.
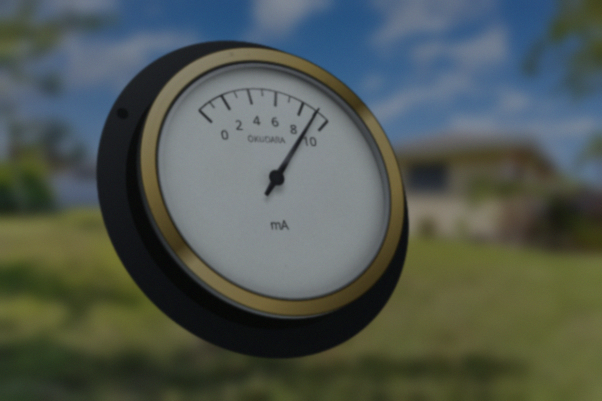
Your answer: 9 mA
